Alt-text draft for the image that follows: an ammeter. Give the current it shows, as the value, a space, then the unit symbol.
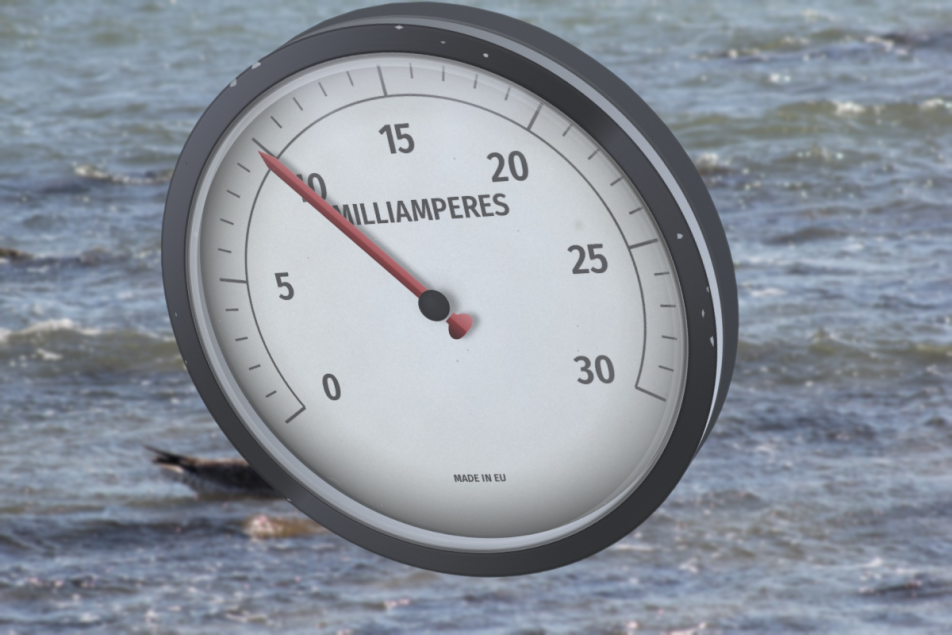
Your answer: 10 mA
